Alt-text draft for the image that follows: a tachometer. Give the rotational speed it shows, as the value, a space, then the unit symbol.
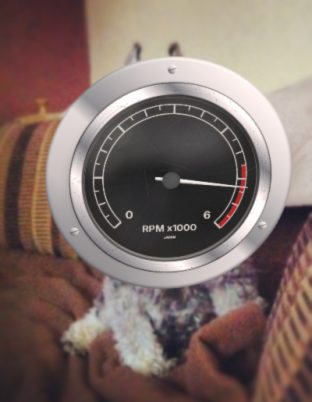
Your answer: 5125 rpm
